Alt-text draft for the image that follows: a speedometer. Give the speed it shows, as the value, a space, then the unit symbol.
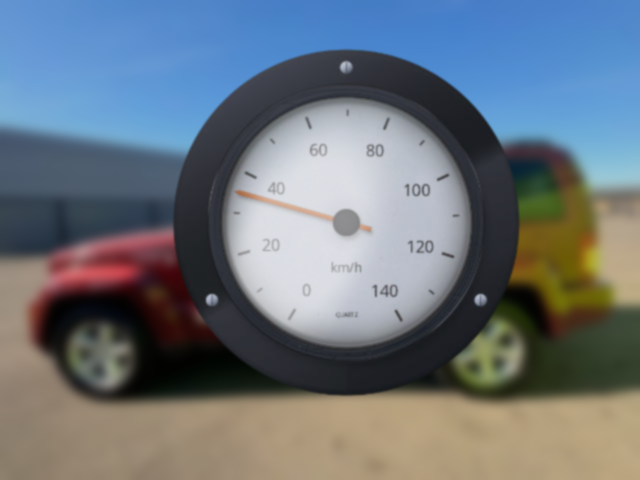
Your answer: 35 km/h
